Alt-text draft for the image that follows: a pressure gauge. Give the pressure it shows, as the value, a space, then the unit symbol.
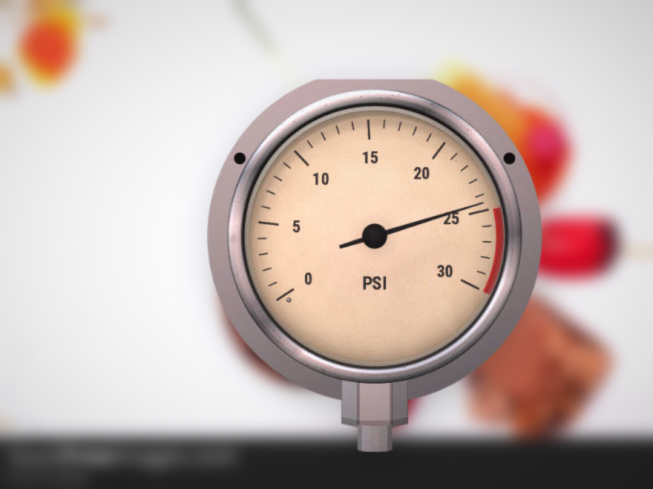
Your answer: 24.5 psi
